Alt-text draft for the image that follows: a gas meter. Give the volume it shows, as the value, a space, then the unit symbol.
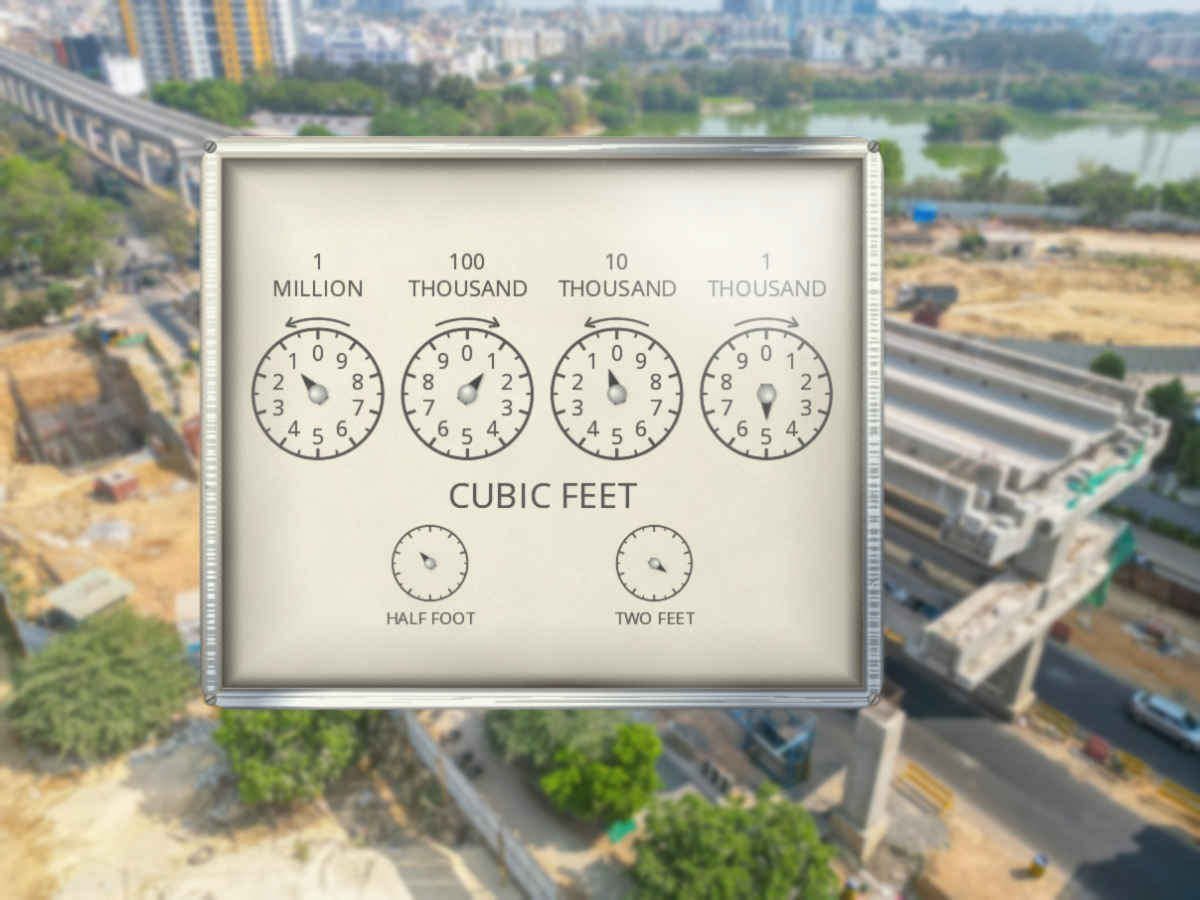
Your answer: 110500 ft³
